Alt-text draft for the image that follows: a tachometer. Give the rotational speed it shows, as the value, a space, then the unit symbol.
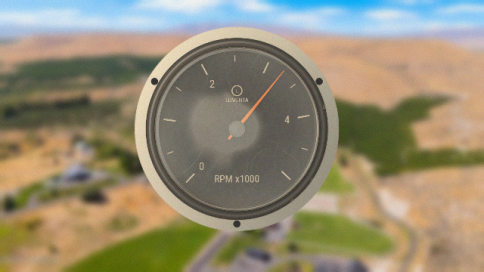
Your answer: 3250 rpm
